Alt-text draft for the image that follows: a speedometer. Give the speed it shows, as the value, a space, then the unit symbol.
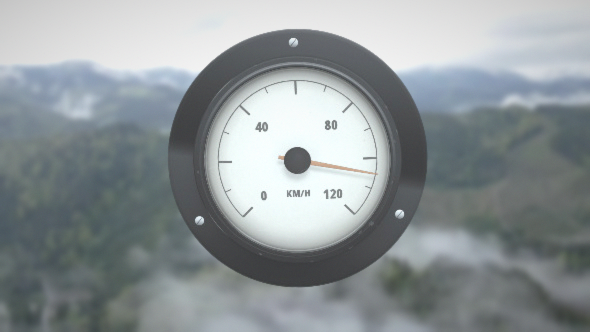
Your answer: 105 km/h
